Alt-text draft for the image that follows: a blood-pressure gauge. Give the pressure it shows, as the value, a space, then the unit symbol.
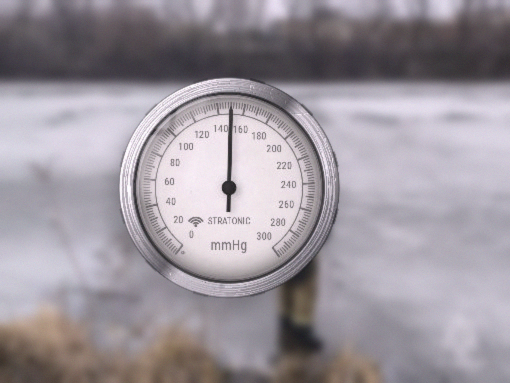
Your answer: 150 mmHg
